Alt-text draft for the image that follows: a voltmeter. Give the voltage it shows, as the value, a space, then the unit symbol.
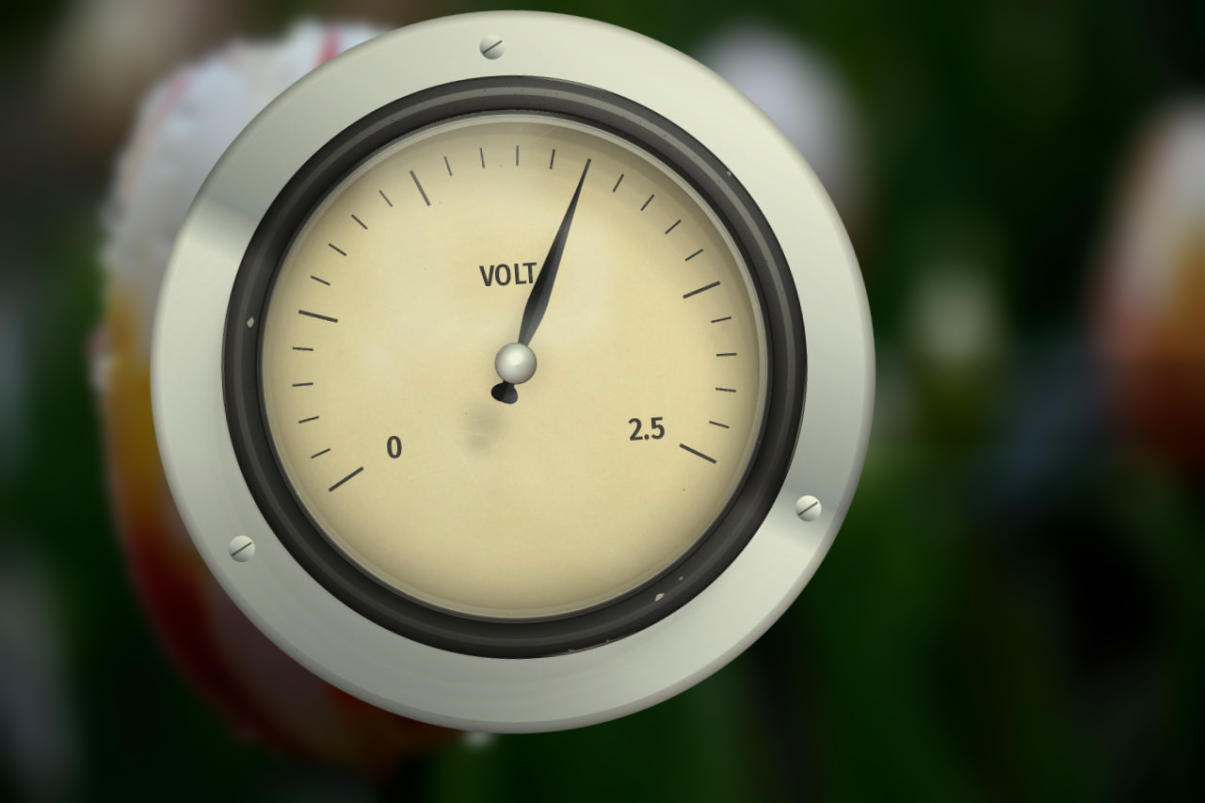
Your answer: 1.5 V
